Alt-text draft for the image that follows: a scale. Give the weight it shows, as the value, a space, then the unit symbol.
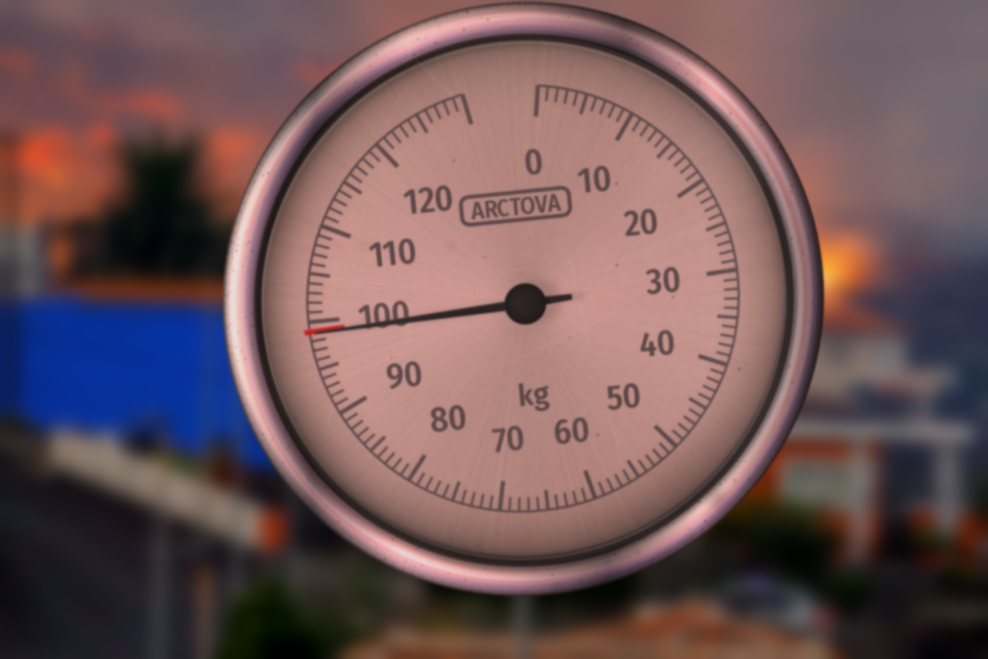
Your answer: 99 kg
